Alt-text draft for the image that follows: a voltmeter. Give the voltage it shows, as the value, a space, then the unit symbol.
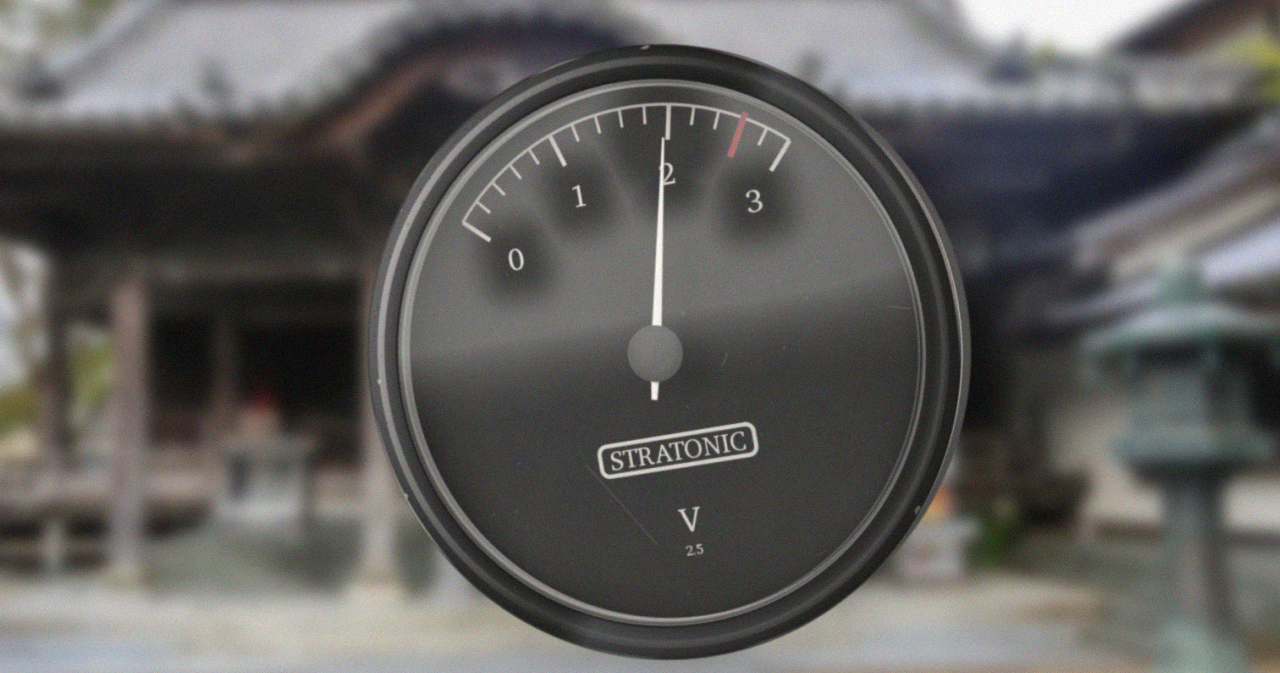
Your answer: 2 V
